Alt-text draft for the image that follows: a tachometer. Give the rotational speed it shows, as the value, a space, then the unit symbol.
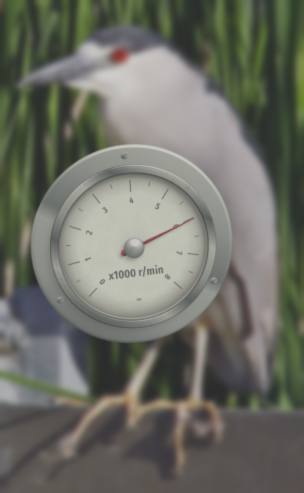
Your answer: 6000 rpm
